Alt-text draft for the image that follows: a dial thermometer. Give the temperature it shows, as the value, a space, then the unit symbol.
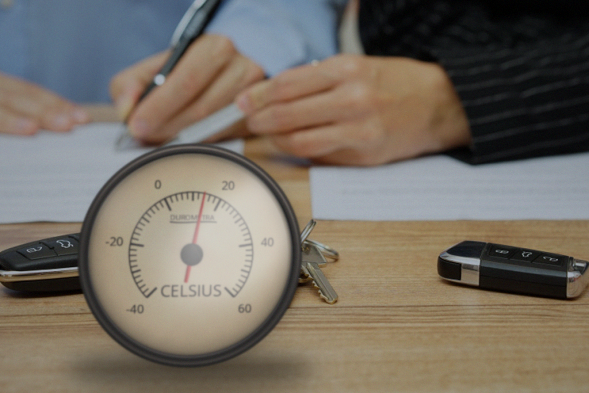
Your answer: 14 °C
